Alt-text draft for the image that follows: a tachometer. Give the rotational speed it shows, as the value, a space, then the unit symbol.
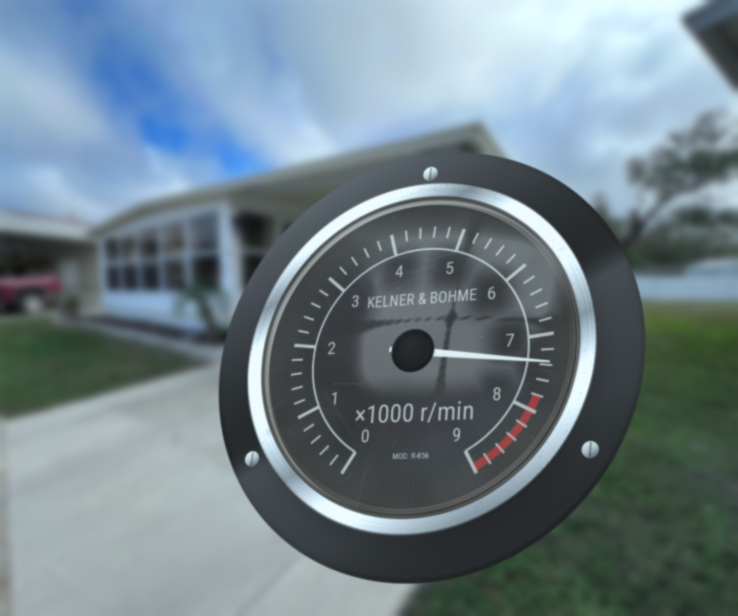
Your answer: 7400 rpm
